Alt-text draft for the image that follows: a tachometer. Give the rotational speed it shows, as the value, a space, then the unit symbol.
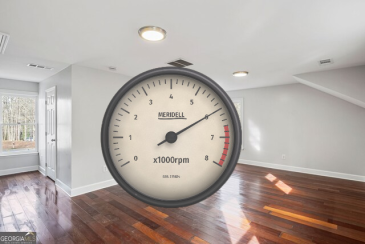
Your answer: 6000 rpm
